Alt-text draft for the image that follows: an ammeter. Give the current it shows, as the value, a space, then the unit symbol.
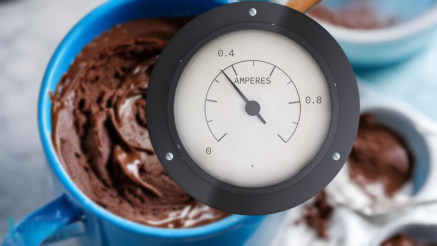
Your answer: 0.35 A
